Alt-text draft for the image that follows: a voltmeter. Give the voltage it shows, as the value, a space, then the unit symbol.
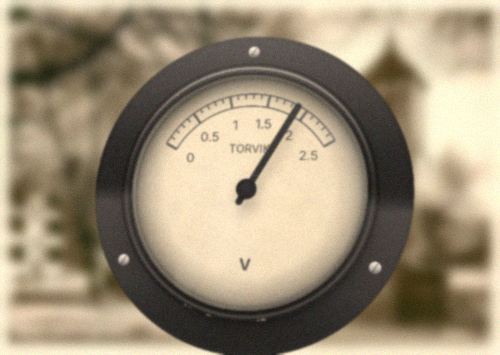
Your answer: 1.9 V
